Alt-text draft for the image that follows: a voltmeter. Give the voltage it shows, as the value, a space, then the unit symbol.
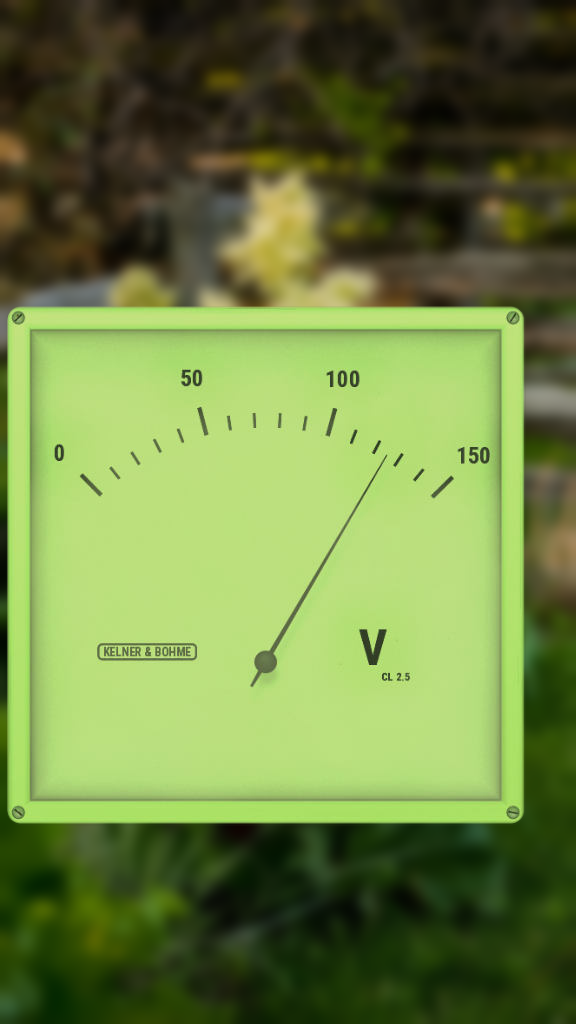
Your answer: 125 V
